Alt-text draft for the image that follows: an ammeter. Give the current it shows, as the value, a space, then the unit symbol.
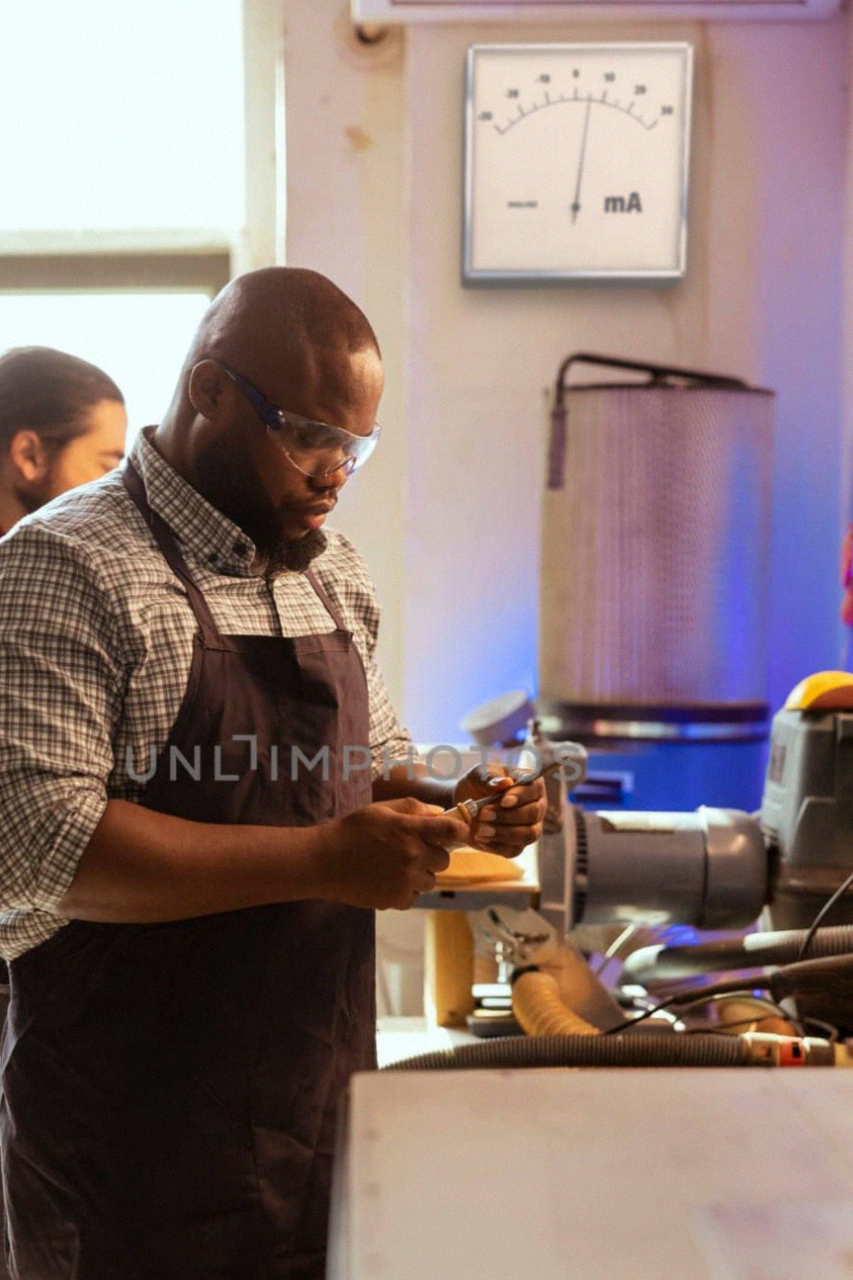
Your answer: 5 mA
